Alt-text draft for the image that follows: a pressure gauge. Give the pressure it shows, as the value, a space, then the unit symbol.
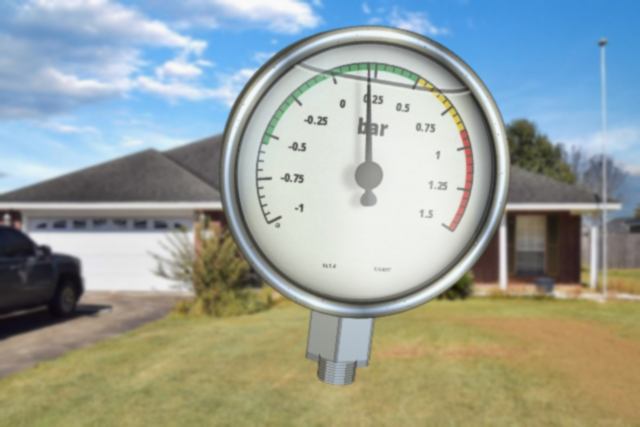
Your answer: 0.2 bar
